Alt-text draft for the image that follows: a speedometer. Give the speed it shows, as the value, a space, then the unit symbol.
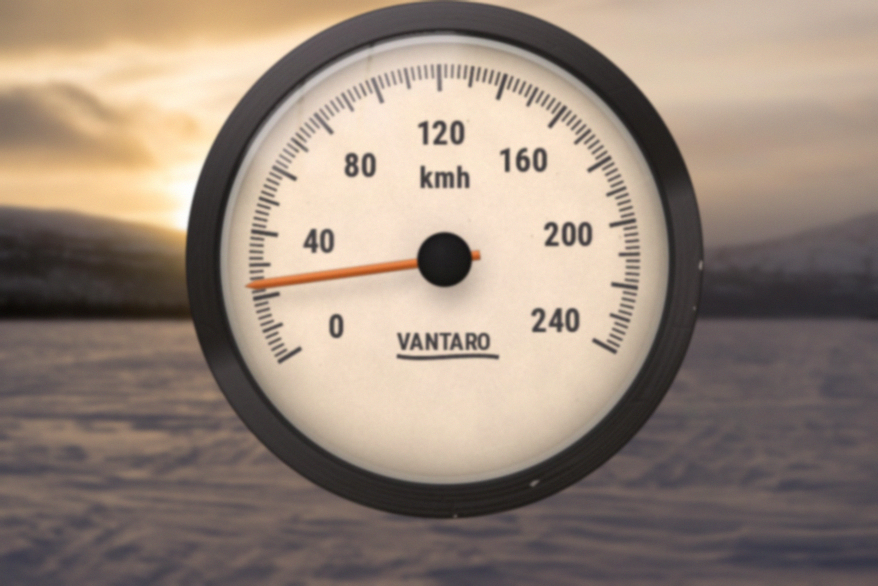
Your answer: 24 km/h
